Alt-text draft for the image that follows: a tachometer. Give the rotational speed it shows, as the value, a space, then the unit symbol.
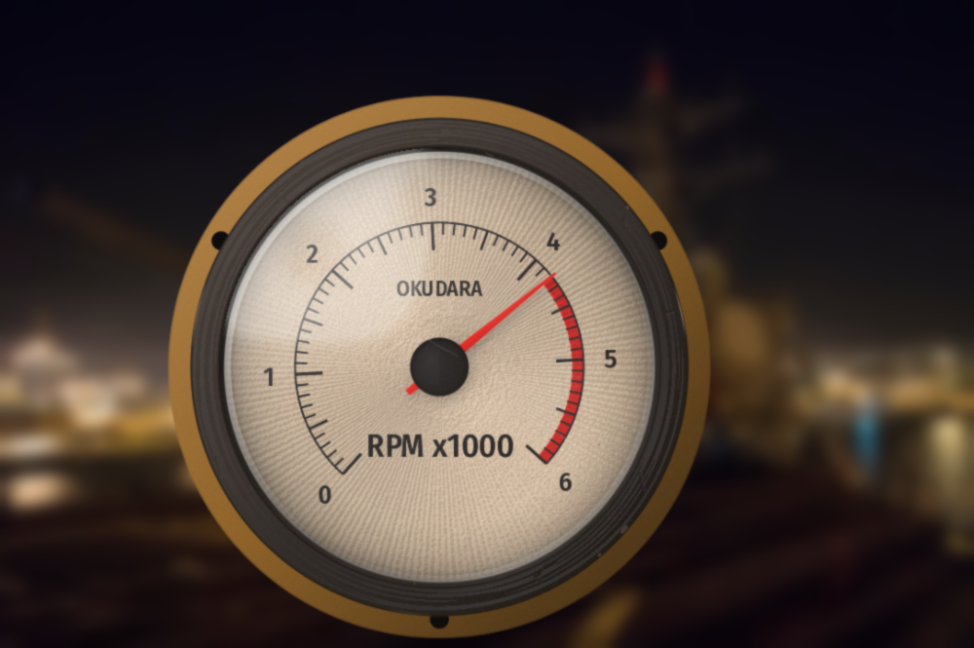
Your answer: 4200 rpm
